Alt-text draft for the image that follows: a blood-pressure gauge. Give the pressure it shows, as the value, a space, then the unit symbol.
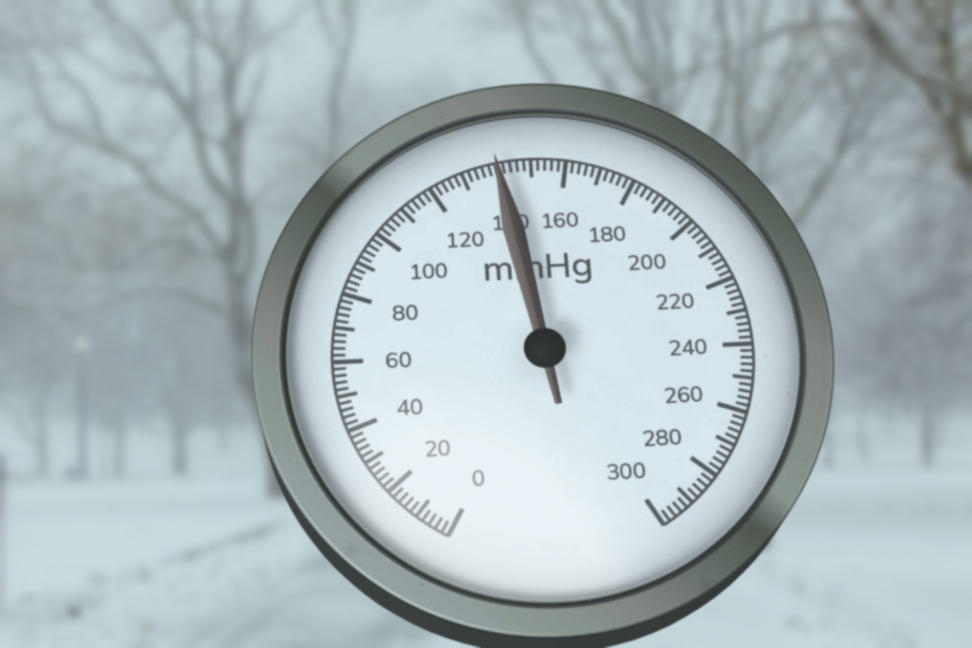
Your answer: 140 mmHg
